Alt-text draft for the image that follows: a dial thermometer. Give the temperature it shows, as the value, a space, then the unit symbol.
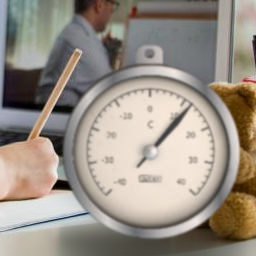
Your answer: 12 °C
